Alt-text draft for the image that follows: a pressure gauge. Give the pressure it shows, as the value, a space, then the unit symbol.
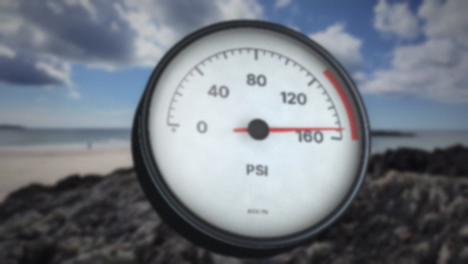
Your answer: 155 psi
